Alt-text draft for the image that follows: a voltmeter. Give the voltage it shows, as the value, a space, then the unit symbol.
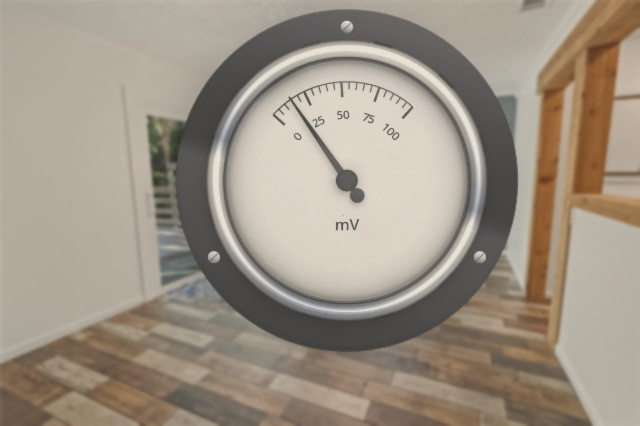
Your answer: 15 mV
